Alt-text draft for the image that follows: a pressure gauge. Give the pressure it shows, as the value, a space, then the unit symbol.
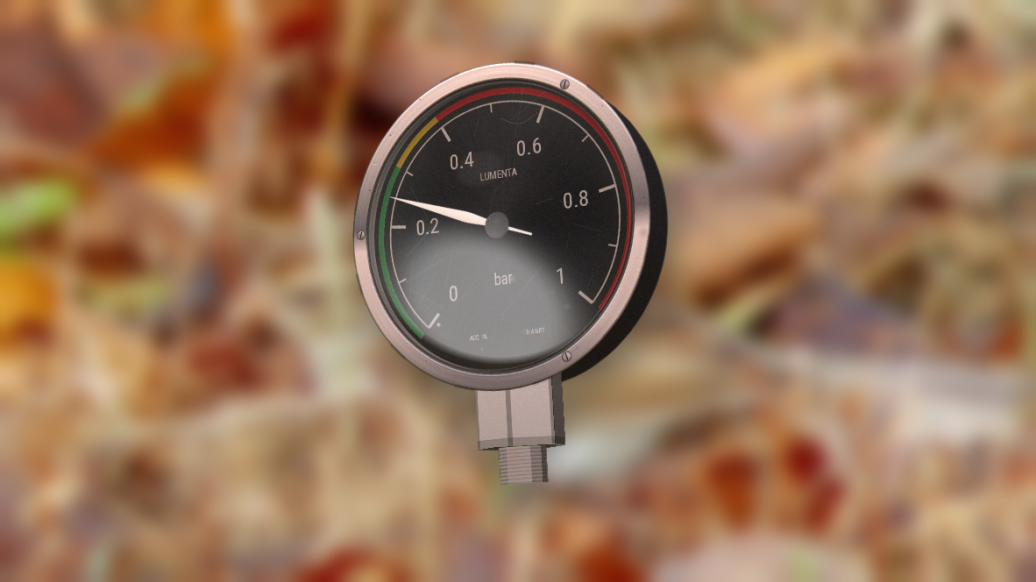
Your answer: 0.25 bar
